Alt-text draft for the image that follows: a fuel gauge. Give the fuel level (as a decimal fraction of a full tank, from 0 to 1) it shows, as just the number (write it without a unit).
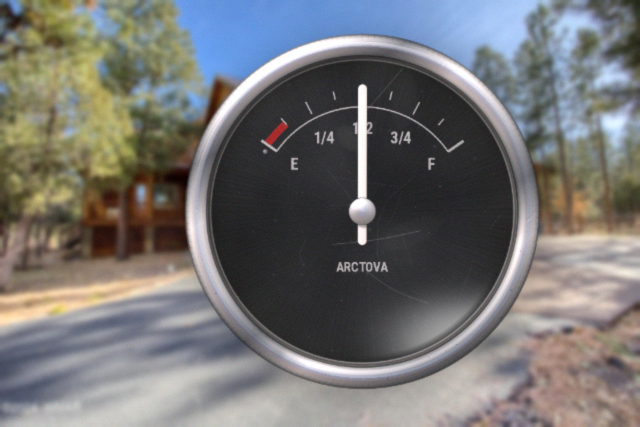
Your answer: 0.5
